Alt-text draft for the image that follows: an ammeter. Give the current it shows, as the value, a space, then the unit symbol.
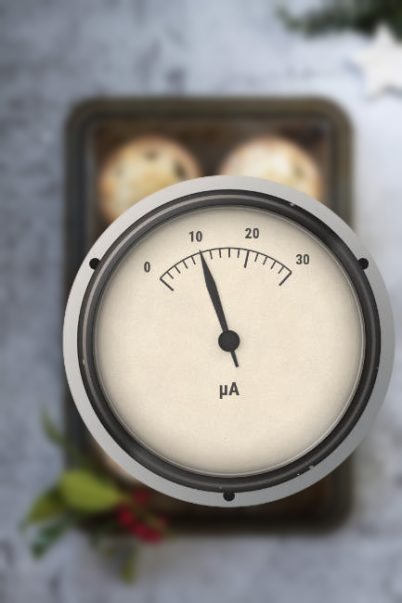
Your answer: 10 µA
